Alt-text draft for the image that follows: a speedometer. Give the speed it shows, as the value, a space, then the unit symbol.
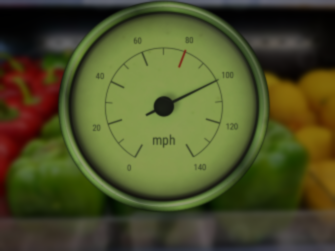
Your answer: 100 mph
